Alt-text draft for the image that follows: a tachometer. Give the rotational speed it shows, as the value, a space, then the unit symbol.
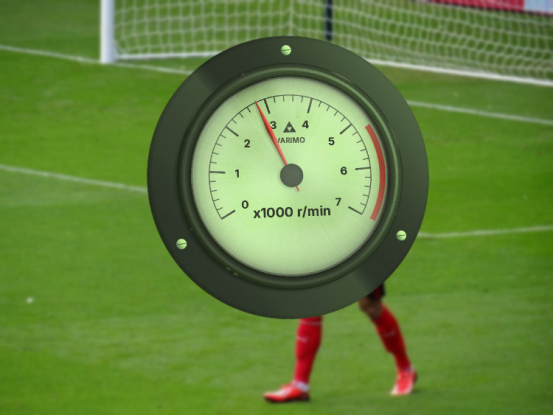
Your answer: 2800 rpm
